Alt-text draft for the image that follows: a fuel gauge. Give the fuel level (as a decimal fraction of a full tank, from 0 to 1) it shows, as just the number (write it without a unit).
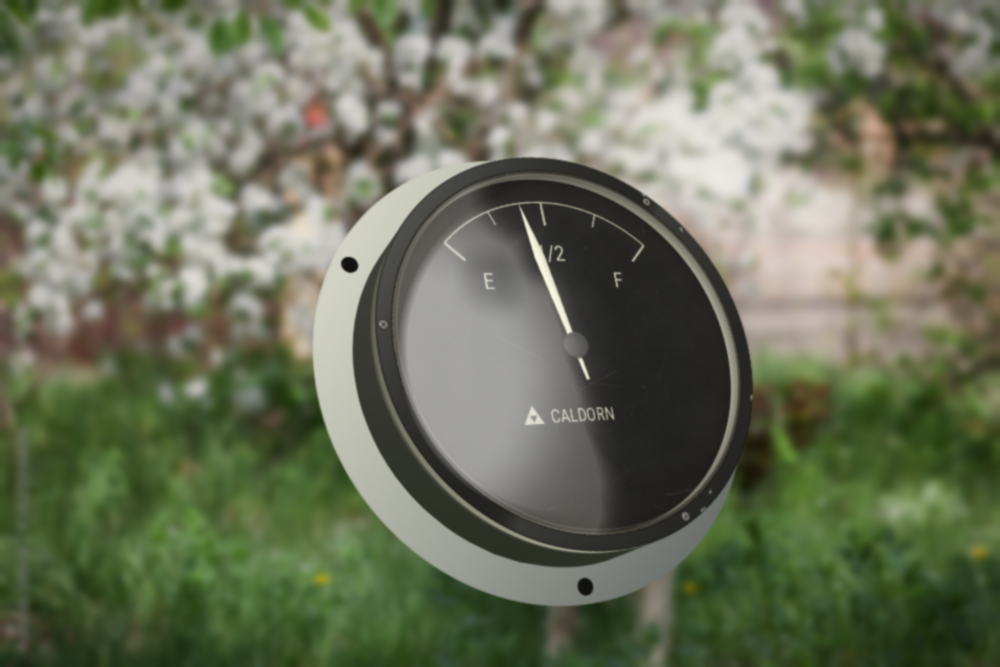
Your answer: 0.375
